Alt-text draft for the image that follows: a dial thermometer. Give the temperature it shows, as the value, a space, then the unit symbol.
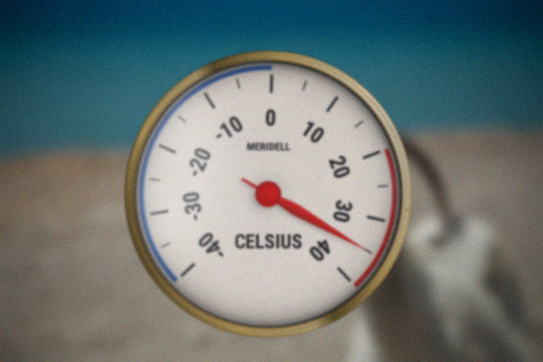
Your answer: 35 °C
